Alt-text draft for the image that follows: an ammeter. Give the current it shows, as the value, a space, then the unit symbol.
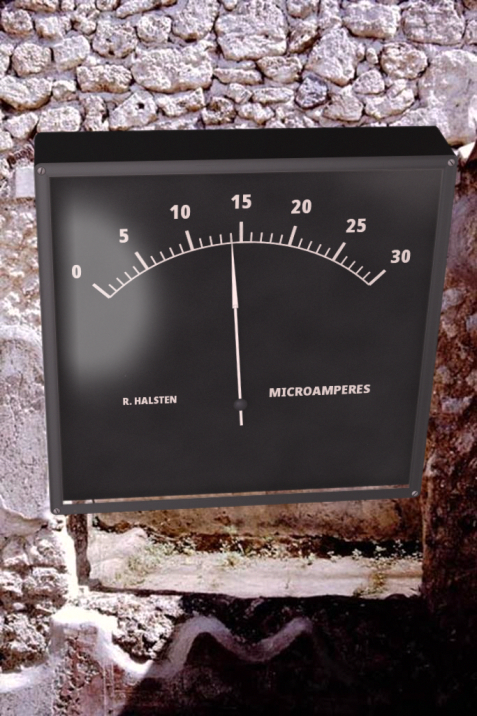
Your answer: 14 µA
